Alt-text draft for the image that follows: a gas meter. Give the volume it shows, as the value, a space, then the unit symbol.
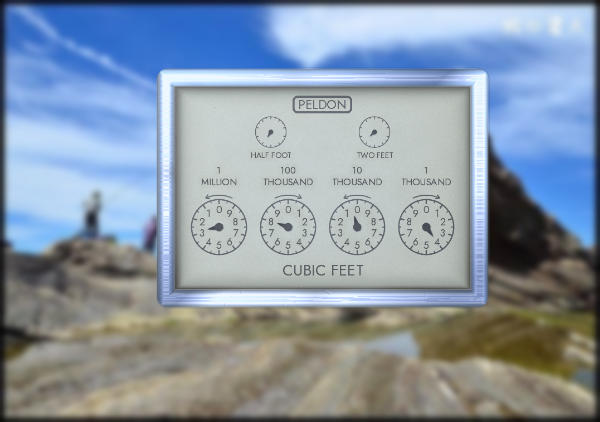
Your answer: 280400 ft³
